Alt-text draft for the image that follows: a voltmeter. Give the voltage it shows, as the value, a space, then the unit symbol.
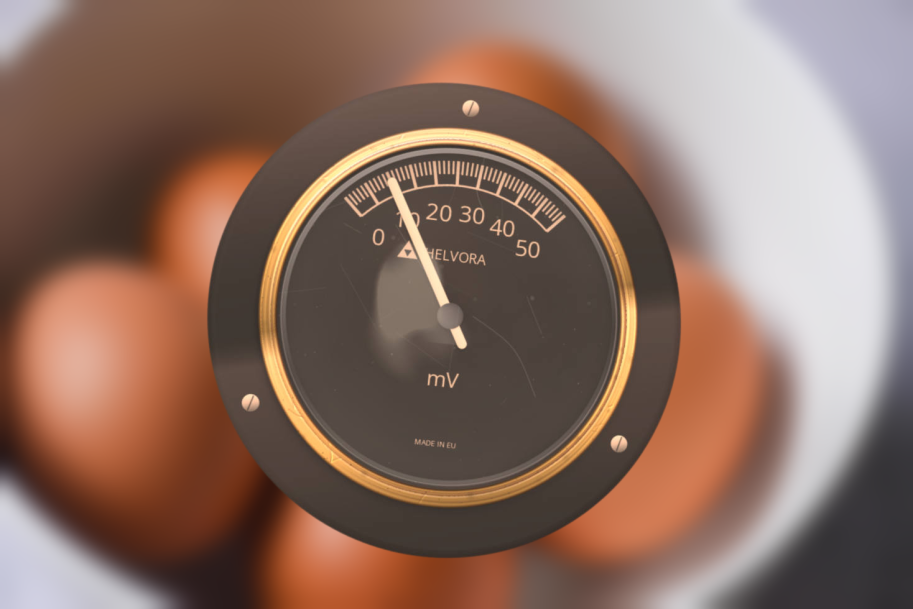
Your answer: 10 mV
